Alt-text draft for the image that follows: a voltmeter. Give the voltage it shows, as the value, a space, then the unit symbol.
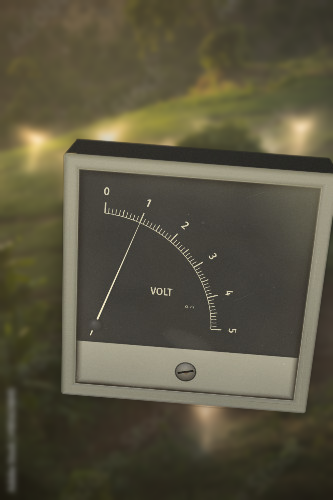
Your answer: 1 V
